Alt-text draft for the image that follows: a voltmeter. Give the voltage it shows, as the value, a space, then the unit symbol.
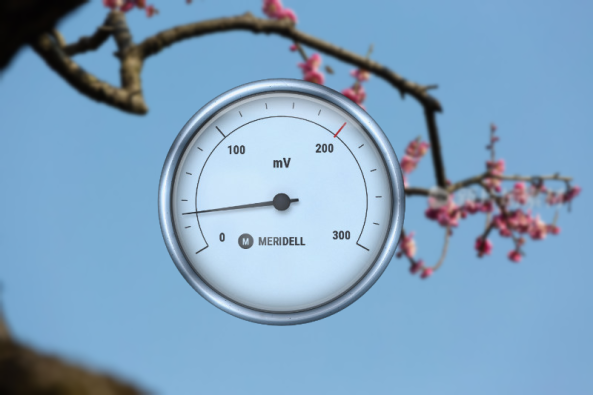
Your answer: 30 mV
